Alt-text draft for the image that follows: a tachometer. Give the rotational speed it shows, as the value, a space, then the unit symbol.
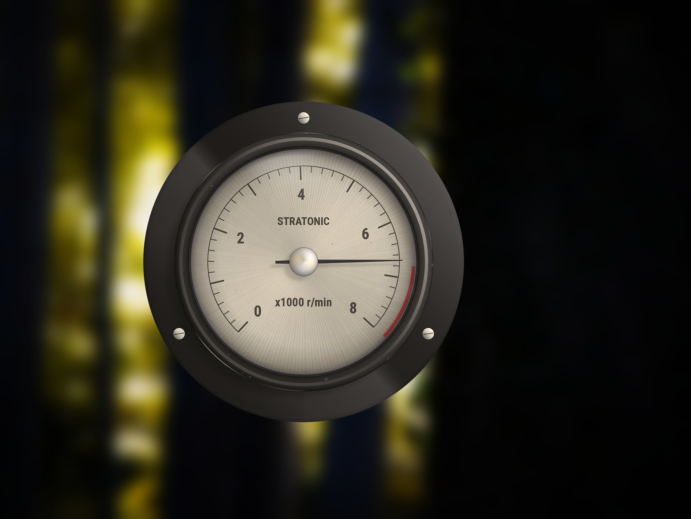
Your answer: 6700 rpm
